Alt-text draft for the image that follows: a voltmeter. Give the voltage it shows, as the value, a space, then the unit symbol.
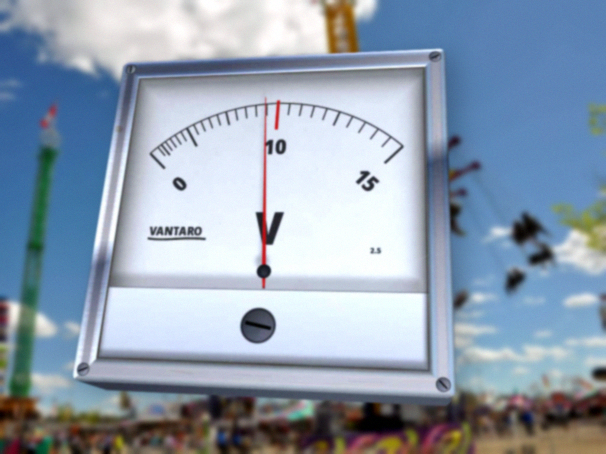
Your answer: 9.5 V
